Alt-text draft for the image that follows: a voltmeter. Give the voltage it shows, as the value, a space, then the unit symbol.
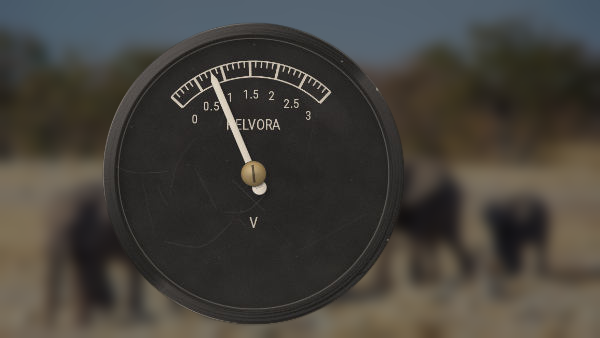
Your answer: 0.8 V
